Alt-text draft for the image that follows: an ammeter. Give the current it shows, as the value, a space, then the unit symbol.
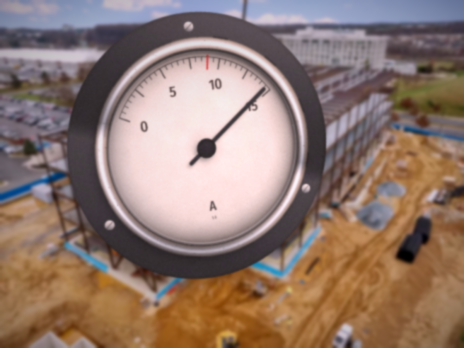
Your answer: 14.5 A
